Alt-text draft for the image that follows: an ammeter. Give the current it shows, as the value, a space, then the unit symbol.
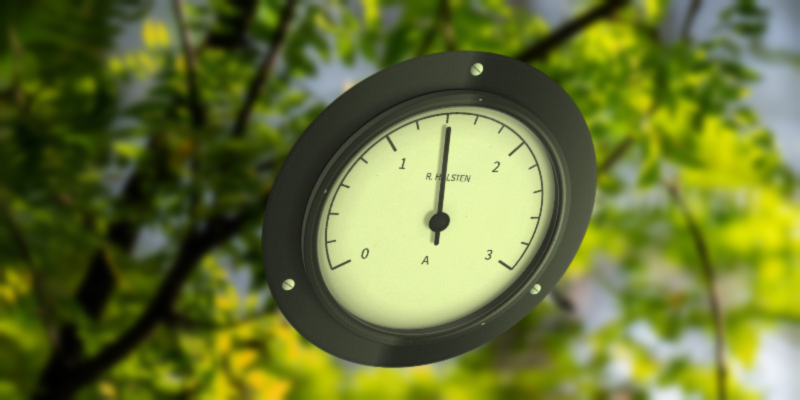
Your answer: 1.4 A
